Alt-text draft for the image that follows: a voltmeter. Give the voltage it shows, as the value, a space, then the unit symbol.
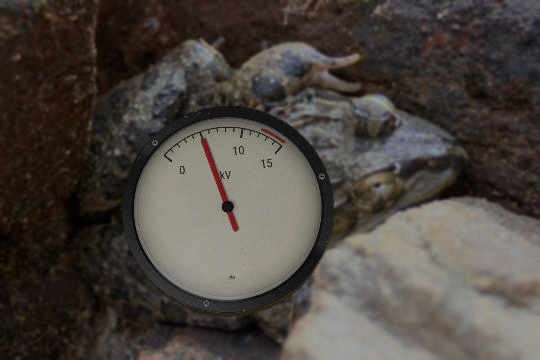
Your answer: 5 kV
